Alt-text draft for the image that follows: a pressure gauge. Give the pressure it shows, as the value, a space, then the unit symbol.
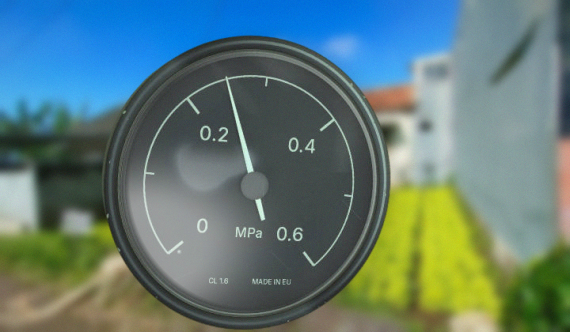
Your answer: 0.25 MPa
